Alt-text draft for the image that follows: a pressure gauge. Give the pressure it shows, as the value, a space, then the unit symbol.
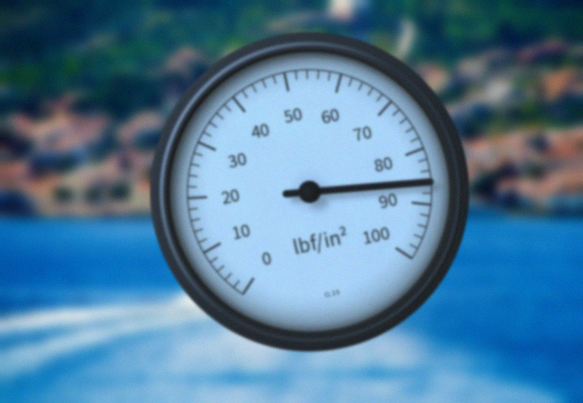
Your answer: 86 psi
